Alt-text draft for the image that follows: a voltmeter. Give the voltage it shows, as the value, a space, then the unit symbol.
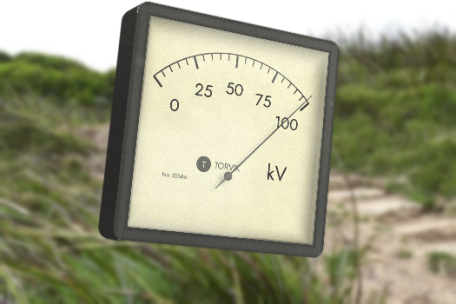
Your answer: 97.5 kV
